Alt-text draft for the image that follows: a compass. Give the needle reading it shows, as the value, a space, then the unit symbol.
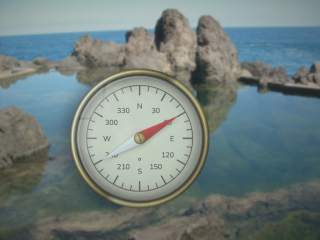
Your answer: 60 °
